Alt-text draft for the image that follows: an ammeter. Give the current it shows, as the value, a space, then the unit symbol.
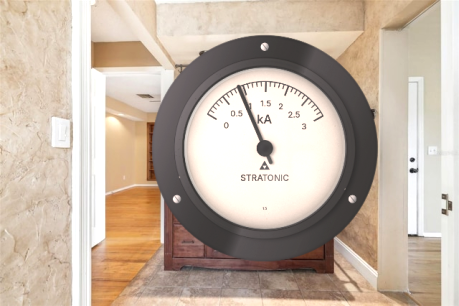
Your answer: 0.9 kA
